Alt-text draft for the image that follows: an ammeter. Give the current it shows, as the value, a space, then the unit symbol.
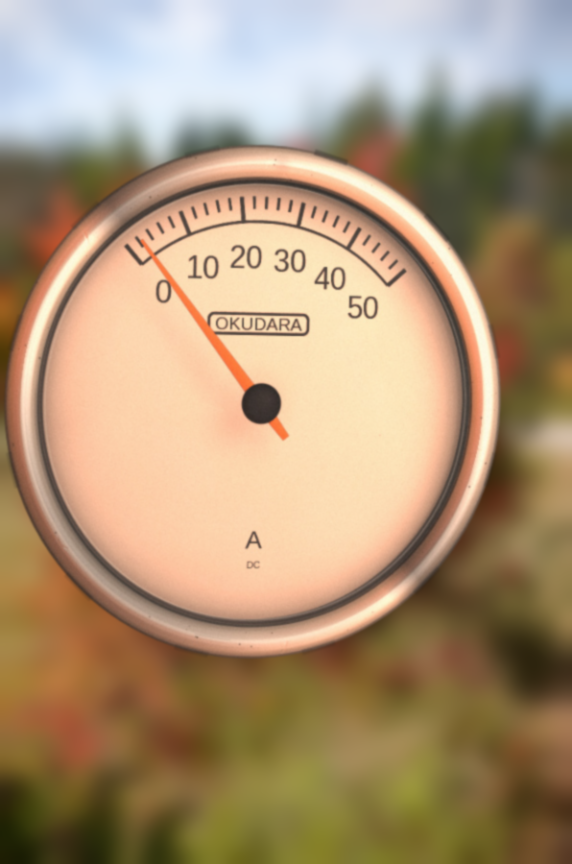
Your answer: 2 A
